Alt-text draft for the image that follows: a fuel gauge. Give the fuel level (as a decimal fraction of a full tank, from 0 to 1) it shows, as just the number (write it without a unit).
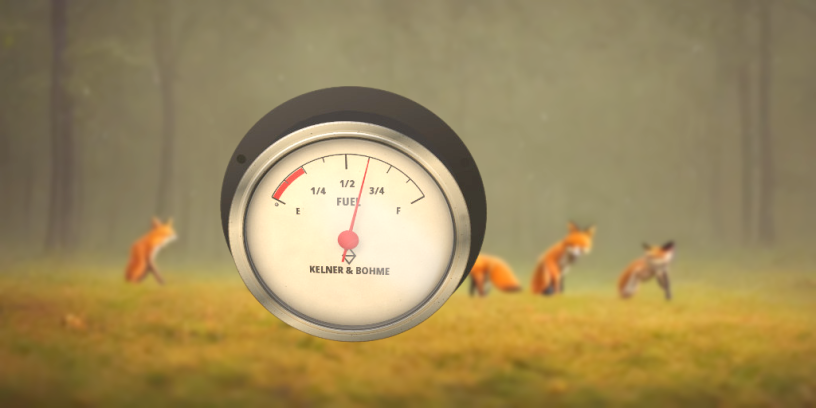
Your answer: 0.625
